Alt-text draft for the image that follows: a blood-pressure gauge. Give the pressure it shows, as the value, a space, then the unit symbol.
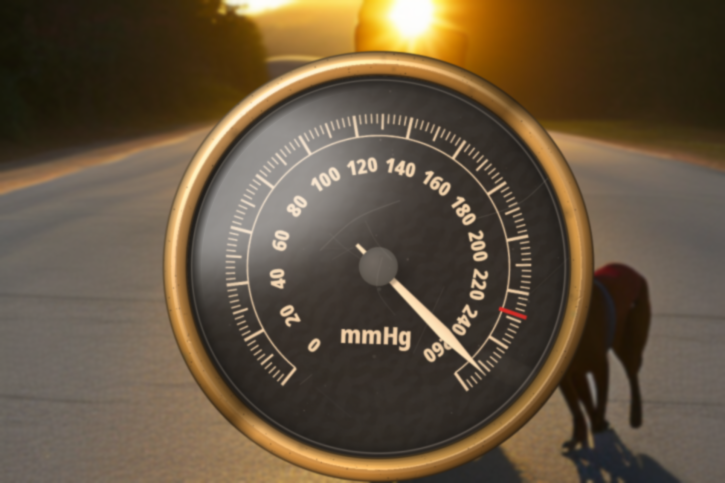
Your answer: 252 mmHg
